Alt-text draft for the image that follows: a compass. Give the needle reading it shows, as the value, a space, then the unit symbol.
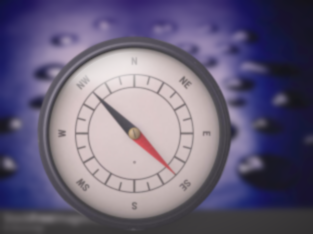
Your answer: 135 °
